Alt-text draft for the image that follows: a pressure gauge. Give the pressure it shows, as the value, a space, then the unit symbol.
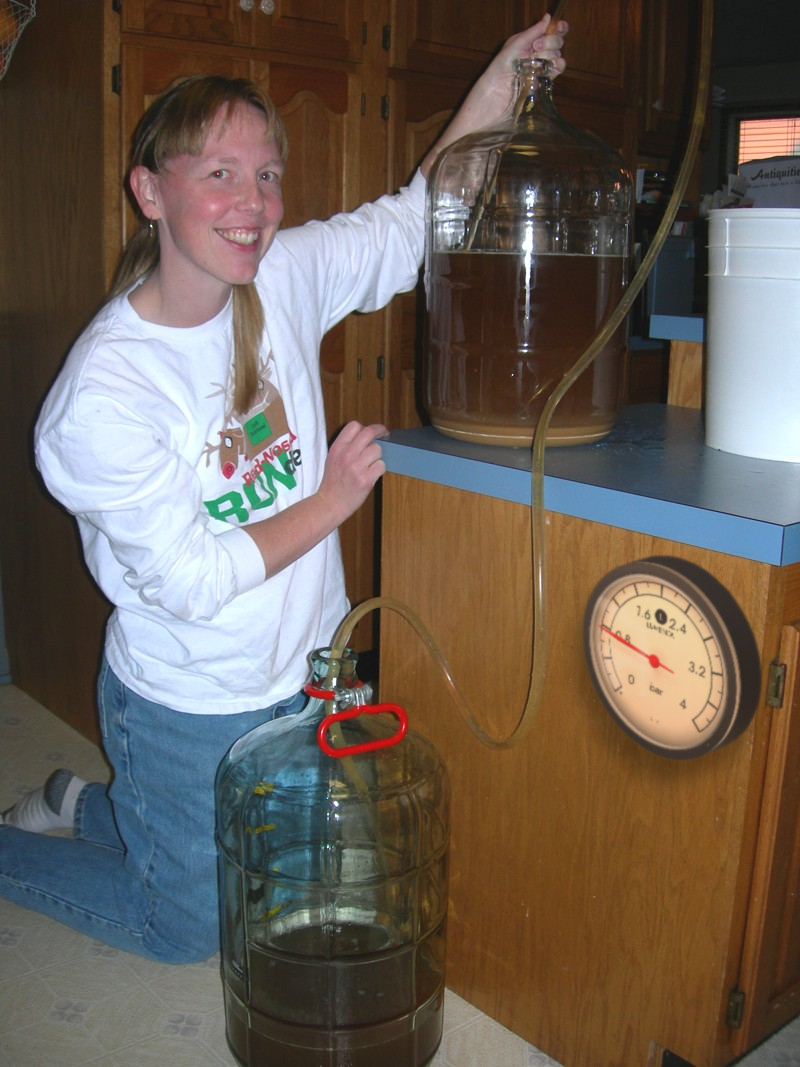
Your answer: 0.8 bar
